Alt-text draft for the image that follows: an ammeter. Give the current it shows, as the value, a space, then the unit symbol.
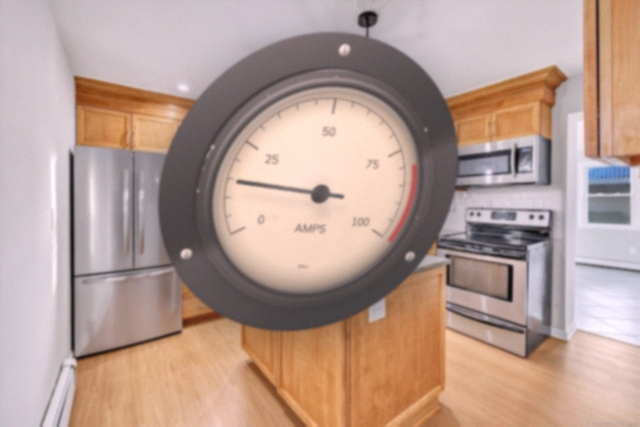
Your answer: 15 A
